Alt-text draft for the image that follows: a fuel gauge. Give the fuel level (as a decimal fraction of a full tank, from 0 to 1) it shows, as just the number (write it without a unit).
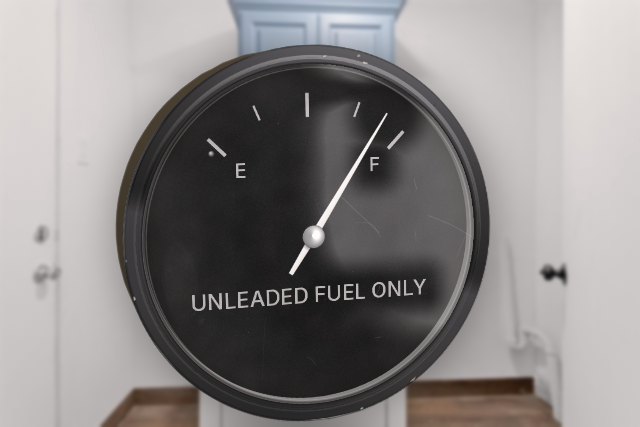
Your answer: 0.875
